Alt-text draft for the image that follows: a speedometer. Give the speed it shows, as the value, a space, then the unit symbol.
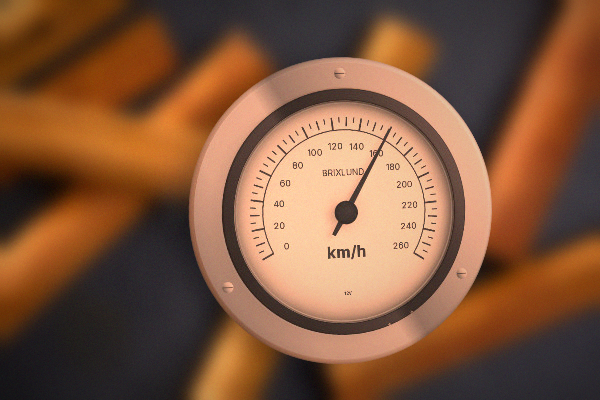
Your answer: 160 km/h
